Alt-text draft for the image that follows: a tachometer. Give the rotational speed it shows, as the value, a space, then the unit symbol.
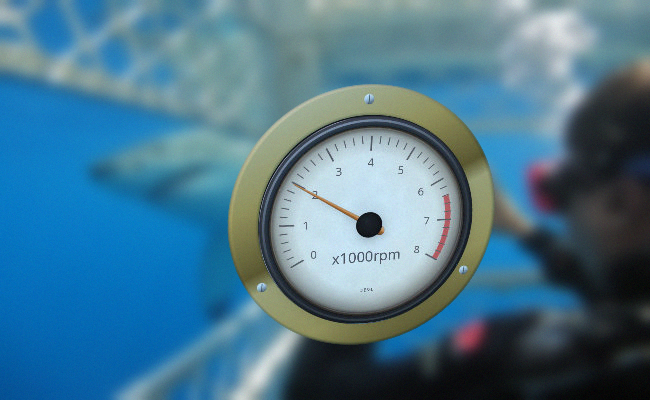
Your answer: 2000 rpm
